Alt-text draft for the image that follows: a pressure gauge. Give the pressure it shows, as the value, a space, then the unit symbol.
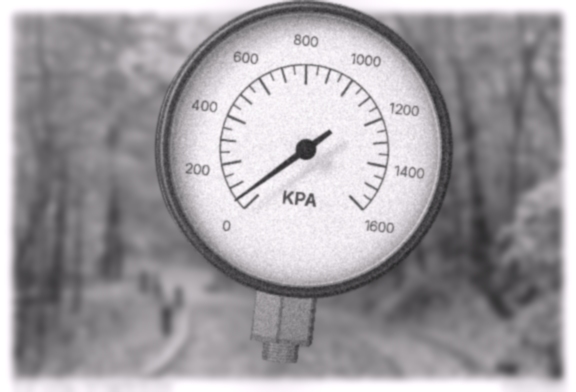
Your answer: 50 kPa
